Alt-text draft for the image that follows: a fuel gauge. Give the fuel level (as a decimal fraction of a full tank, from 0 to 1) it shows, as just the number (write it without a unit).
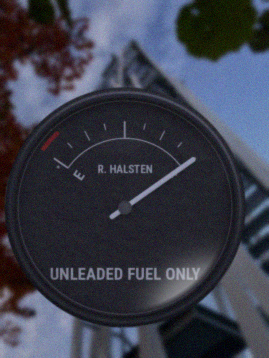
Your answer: 1
